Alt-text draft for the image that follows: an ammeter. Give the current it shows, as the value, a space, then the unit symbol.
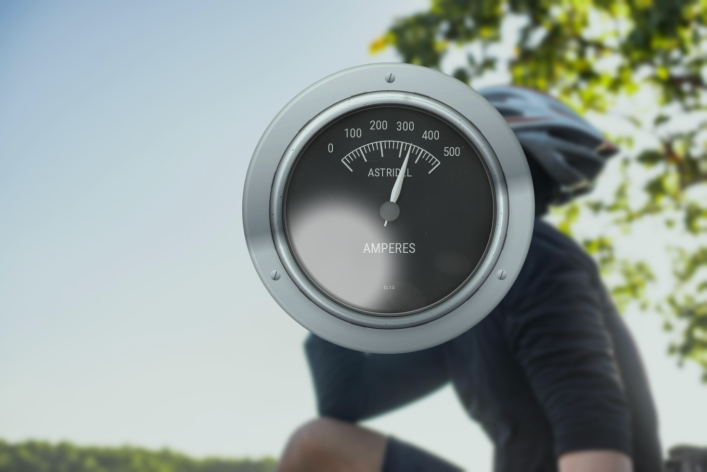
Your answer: 340 A
